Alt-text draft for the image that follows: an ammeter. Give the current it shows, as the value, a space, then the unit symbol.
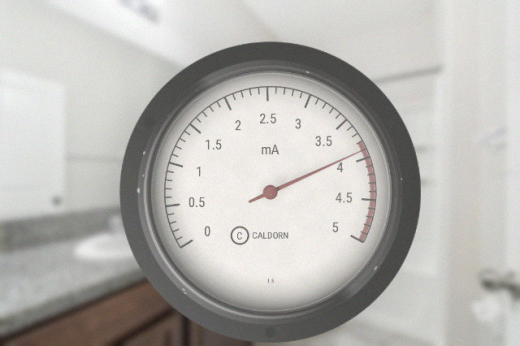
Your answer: 3.9 mA
